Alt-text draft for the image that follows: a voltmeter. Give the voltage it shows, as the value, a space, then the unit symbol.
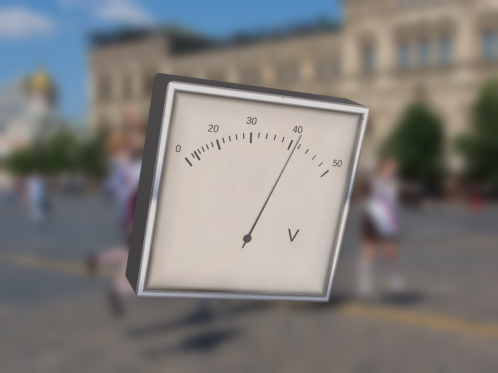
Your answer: 41 V
